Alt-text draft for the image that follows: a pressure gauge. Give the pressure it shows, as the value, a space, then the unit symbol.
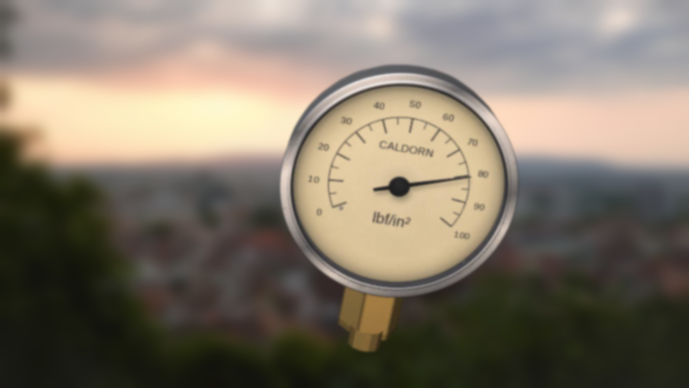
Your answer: 80 psi
